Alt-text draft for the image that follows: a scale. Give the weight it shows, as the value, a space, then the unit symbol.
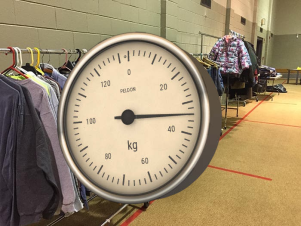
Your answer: 34 kg
